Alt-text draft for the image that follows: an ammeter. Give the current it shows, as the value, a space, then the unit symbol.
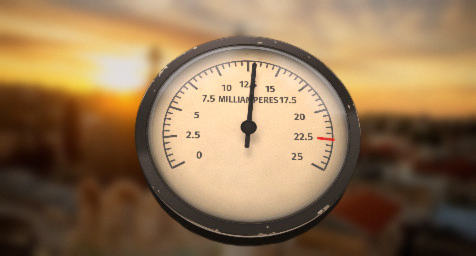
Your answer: 13 mA
